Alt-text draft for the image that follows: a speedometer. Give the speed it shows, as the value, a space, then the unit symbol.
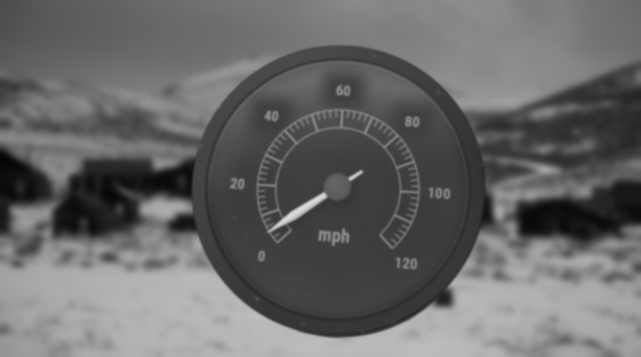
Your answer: 4 mph
